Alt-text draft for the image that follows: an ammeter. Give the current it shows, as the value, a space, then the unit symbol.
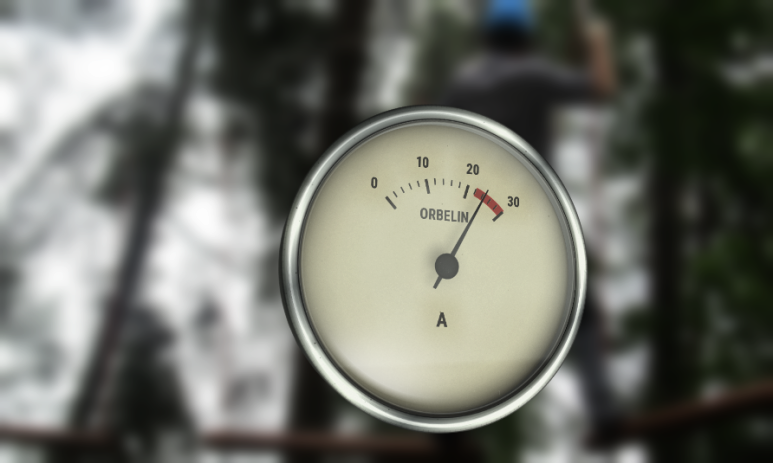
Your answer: 24 A
